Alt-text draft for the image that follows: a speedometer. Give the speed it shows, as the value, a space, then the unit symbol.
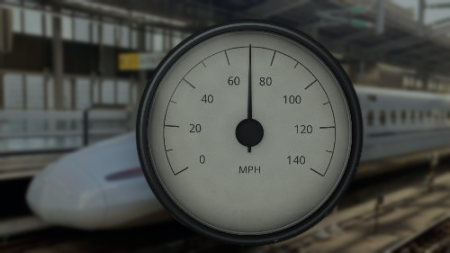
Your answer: 70 mph
